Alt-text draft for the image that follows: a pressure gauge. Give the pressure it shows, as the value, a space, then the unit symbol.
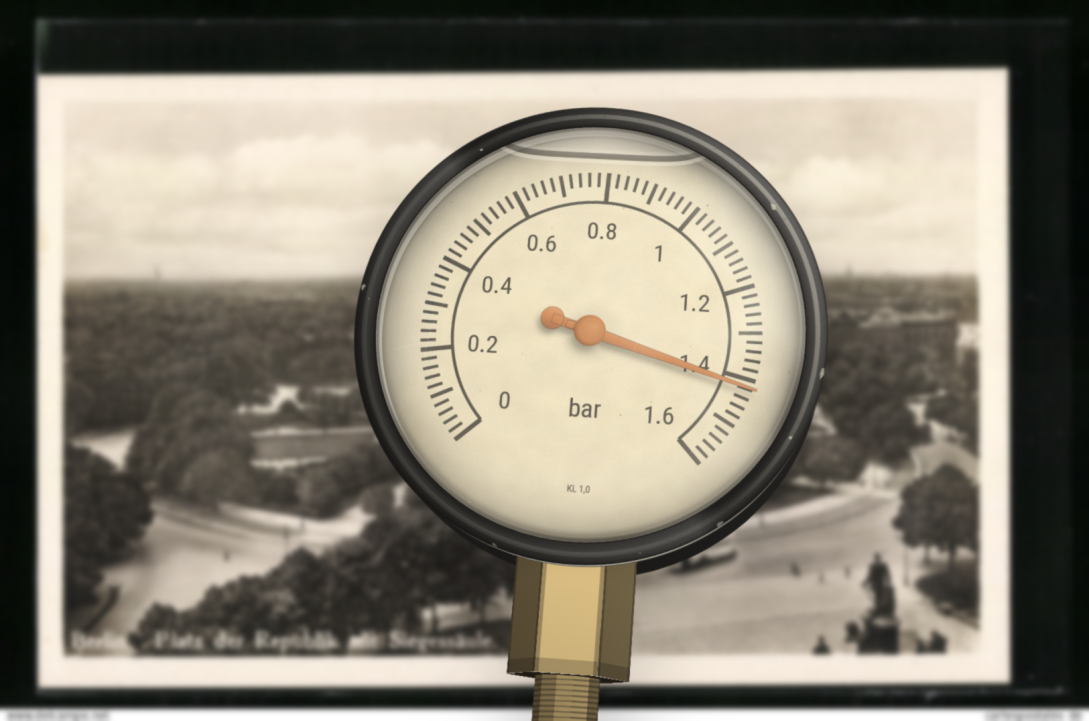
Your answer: 1.42 bar
